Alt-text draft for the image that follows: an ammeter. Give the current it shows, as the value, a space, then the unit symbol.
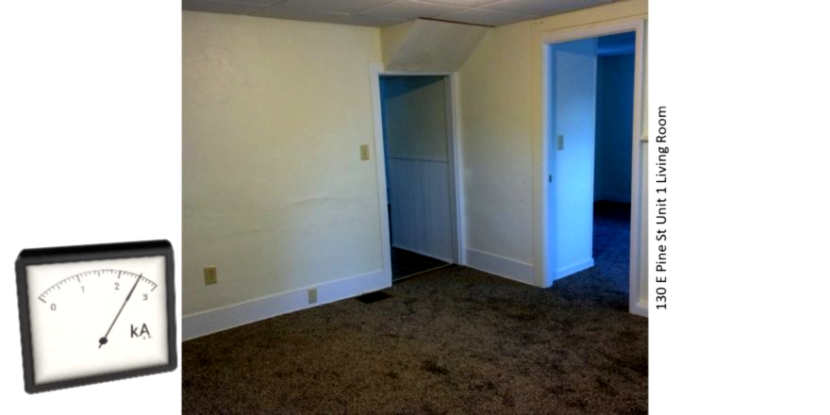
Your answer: 2.5 kA
